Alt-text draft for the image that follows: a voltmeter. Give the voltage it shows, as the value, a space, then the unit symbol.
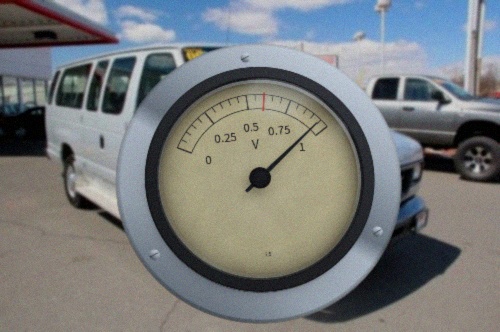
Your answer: 0.95 V
